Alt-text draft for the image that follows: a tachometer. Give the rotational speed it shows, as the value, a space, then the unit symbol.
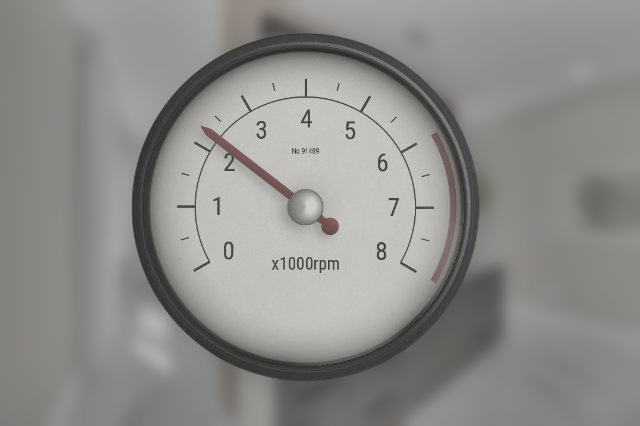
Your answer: 2250 rpm
